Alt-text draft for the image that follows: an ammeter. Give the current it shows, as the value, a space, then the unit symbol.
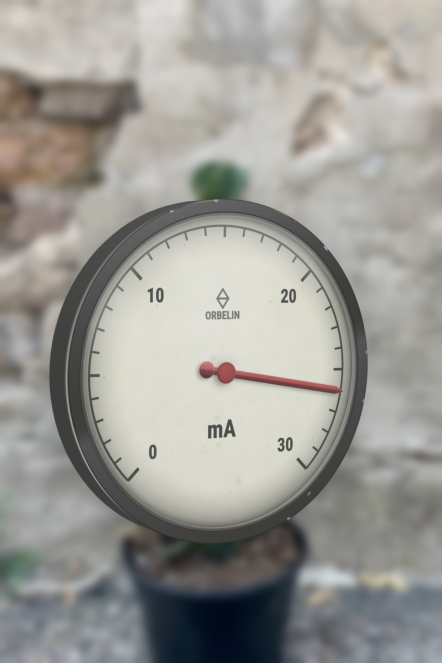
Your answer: 26 mA
